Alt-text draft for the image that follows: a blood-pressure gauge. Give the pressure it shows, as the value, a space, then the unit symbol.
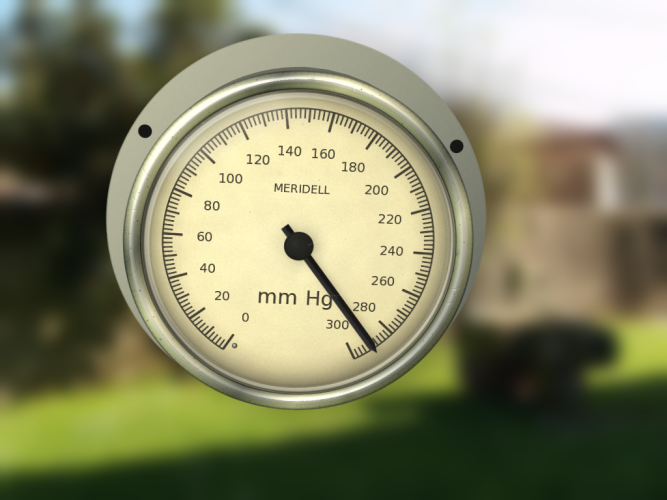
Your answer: 290 mmHg
